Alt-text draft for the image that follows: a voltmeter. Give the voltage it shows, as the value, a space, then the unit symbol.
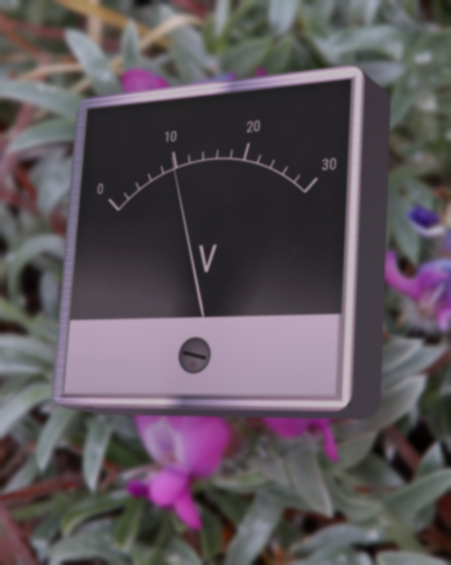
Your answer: 10 V
